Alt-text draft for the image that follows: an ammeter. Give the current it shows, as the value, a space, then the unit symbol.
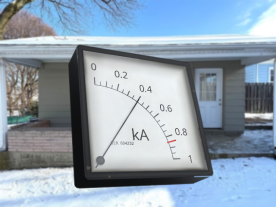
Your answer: 0.4 kA
